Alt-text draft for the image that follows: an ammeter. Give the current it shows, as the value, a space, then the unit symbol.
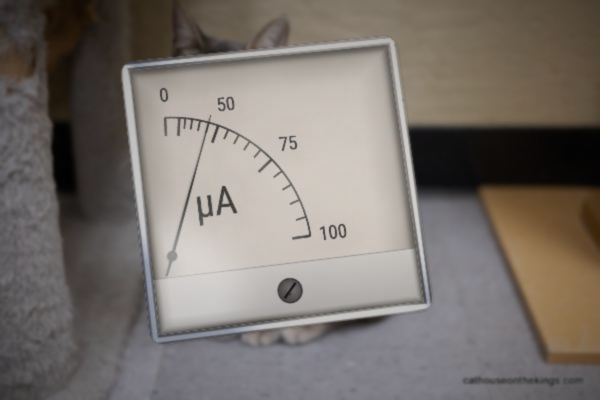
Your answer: 45 µA
